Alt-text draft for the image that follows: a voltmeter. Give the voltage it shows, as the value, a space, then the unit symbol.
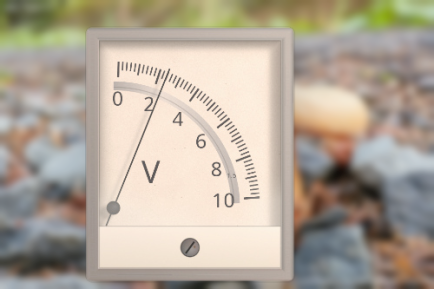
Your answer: 2.4 V
